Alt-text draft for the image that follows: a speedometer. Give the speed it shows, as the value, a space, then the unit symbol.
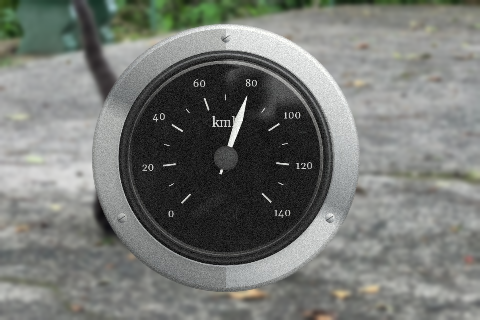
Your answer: 80 km/h
